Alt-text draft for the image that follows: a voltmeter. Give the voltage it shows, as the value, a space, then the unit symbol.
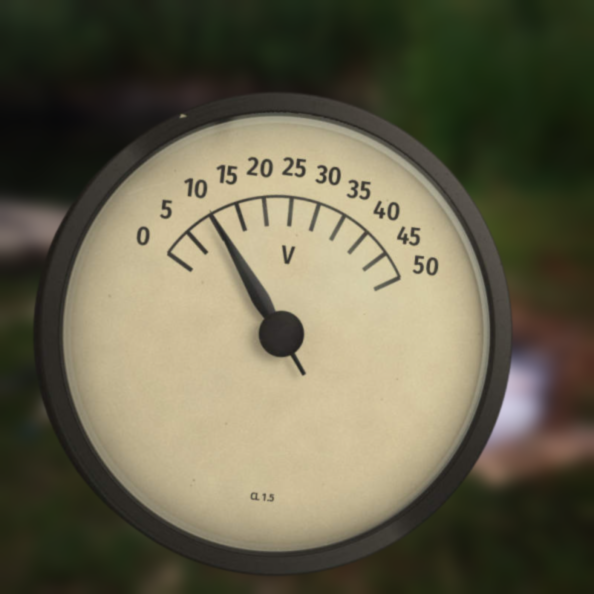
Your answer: 10 V
